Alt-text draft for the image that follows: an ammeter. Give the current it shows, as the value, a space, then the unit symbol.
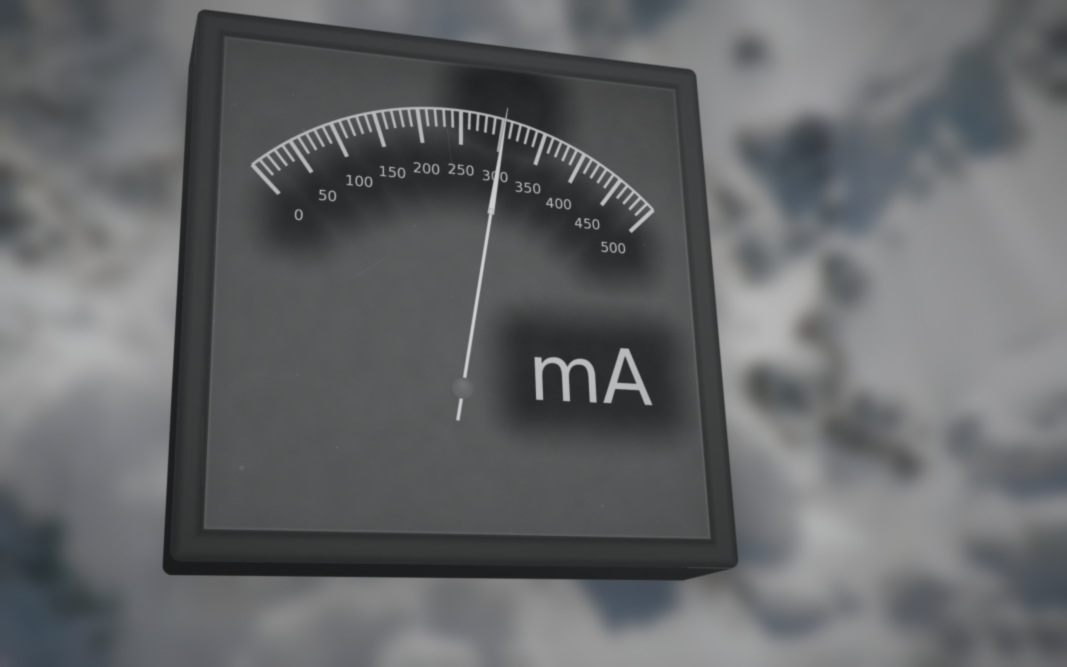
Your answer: 300 mA
